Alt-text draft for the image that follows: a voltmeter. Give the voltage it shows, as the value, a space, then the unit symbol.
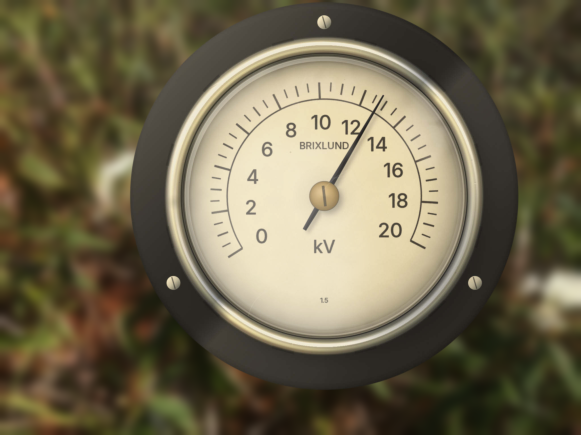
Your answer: 12.75 kV
